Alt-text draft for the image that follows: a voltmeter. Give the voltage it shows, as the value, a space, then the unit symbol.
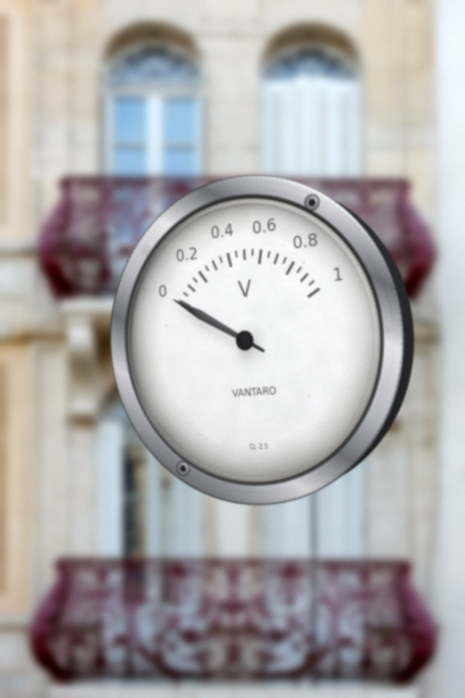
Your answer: 0 V
